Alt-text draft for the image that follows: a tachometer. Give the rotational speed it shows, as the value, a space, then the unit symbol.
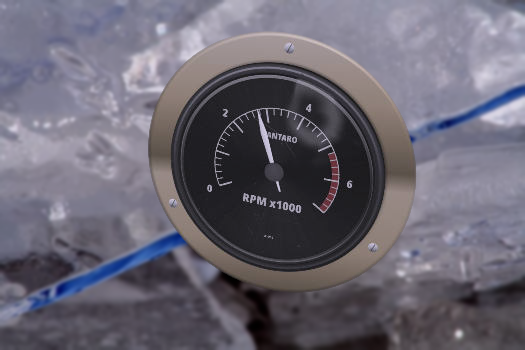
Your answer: 2800 rpm
